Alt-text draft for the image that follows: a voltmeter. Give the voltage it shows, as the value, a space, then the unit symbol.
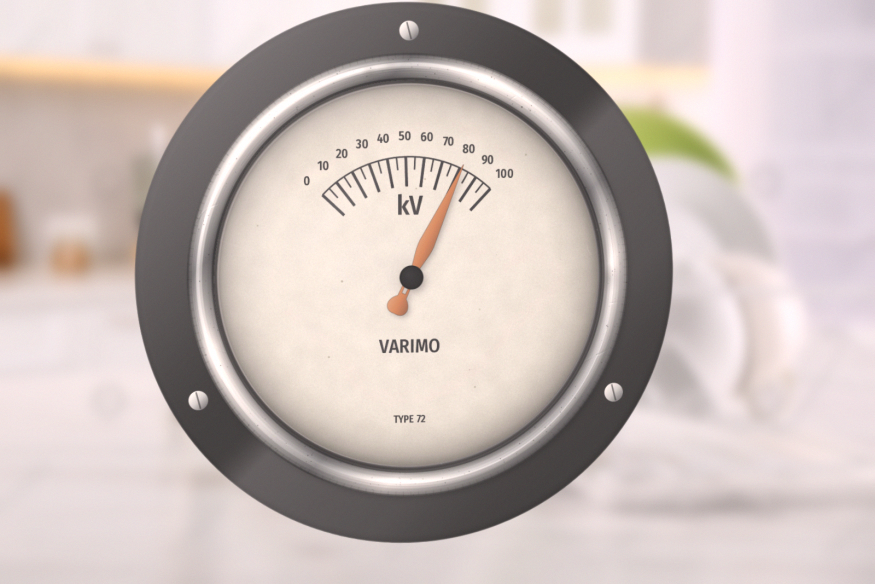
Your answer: 80 kV
